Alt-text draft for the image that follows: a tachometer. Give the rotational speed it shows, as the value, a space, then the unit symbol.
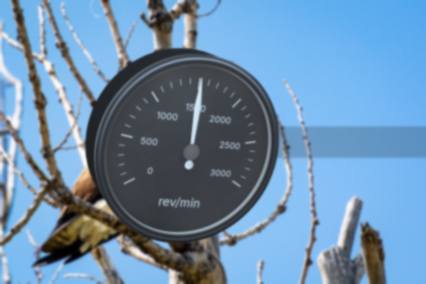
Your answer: 1500 rpm
